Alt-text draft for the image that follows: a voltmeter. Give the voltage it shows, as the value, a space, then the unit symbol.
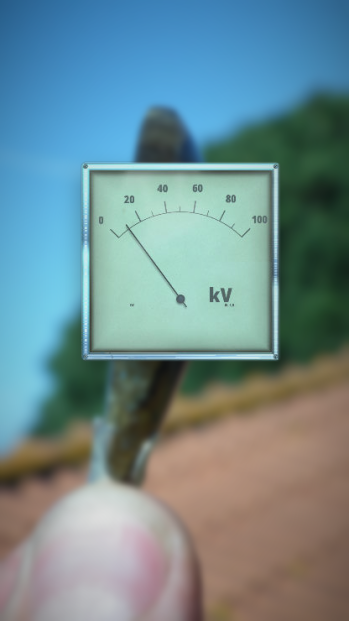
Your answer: 10 kV
